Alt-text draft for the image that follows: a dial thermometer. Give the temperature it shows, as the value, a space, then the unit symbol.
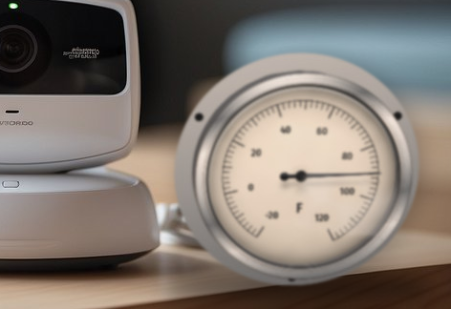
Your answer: 90 °F
